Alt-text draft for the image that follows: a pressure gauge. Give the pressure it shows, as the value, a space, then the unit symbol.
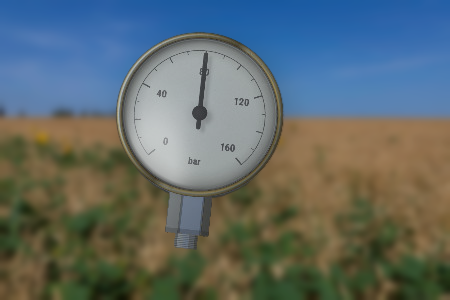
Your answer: 80 bar
